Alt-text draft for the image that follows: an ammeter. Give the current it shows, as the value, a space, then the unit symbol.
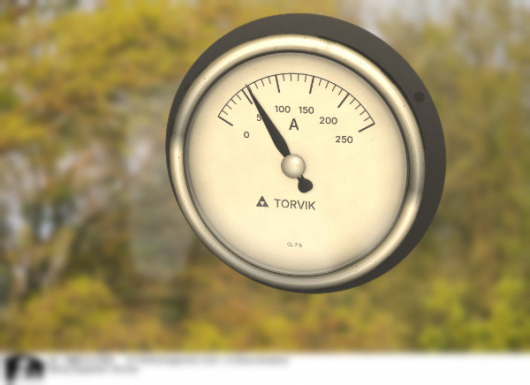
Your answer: 60 A
